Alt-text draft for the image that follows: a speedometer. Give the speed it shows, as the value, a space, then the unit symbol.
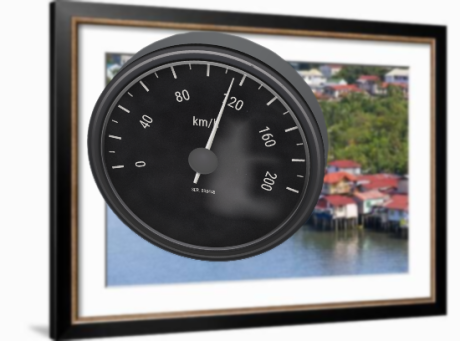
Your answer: 115 km/h
